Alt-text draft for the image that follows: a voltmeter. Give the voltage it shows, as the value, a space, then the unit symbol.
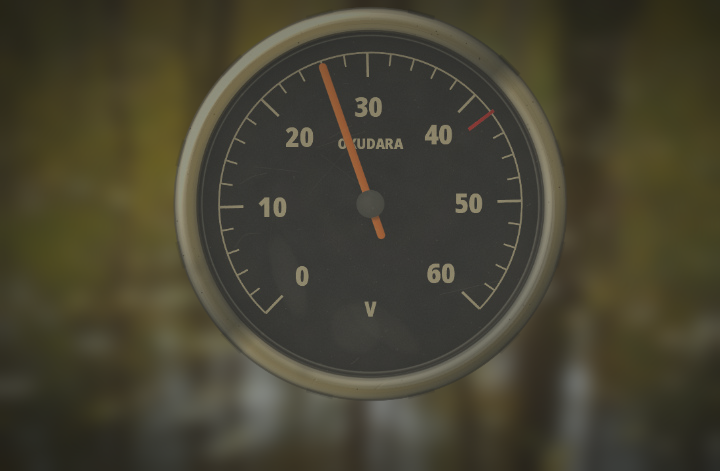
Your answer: 26 V
